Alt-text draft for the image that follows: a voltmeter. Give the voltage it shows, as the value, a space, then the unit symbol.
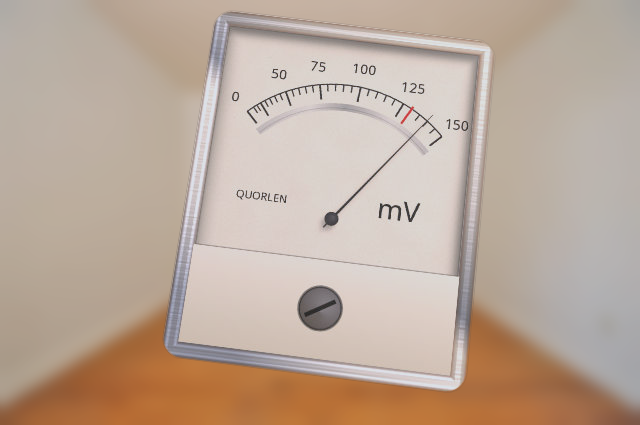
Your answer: 140 mV
